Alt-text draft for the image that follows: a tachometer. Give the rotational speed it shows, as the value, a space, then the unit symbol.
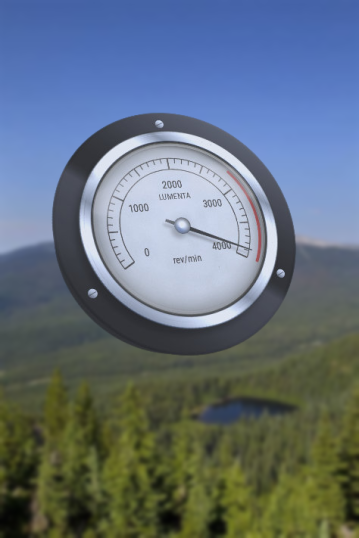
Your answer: 3900 rpm
